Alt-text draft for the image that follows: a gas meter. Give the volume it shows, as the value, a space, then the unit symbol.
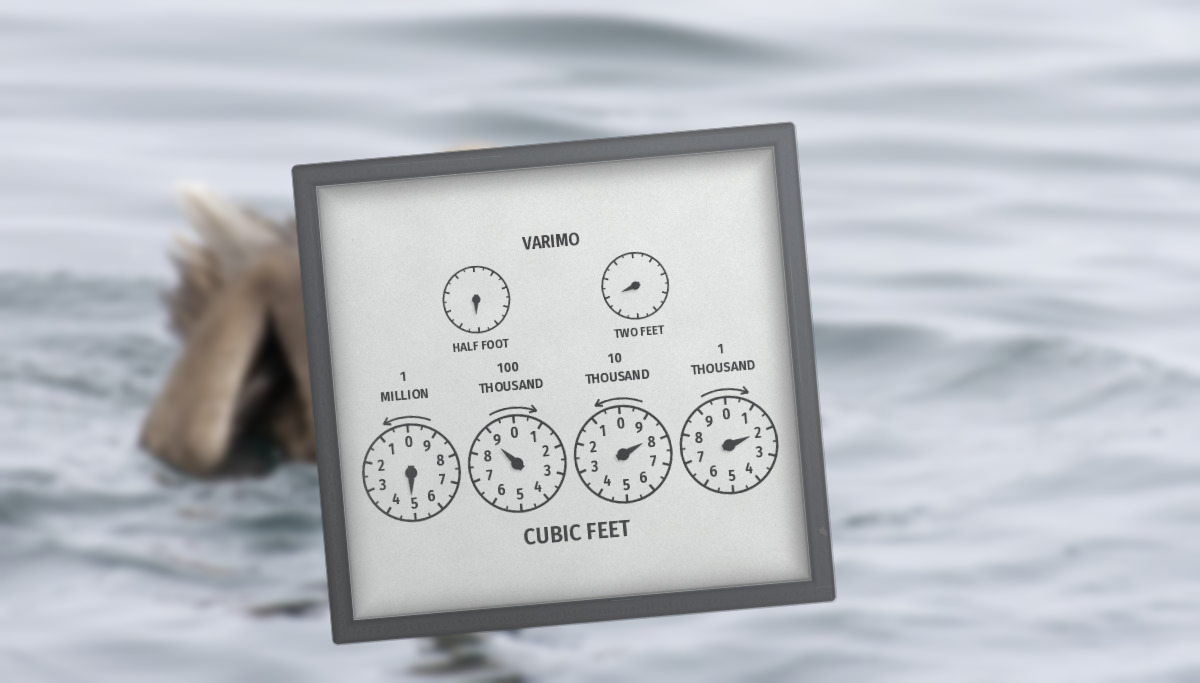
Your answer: 488200 ft³
